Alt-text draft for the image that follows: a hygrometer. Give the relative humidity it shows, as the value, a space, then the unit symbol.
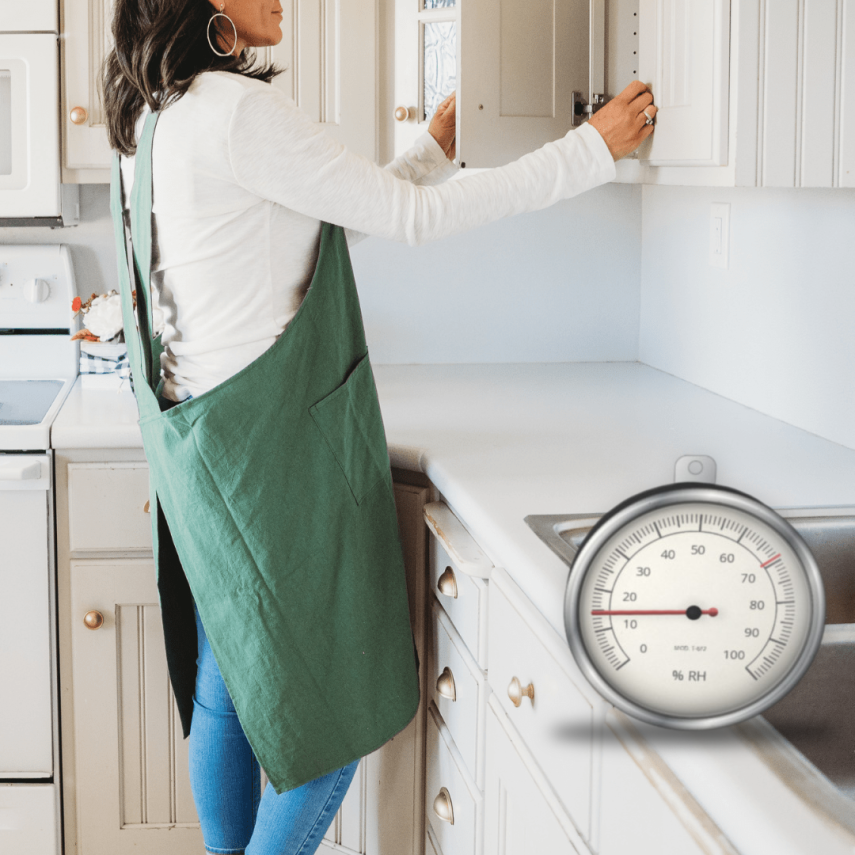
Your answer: 15 %
